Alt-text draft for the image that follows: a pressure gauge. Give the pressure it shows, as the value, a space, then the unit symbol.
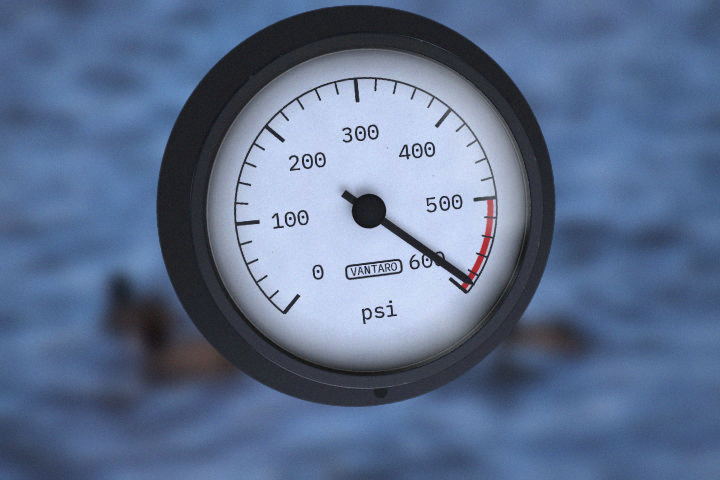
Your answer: 590 psi
